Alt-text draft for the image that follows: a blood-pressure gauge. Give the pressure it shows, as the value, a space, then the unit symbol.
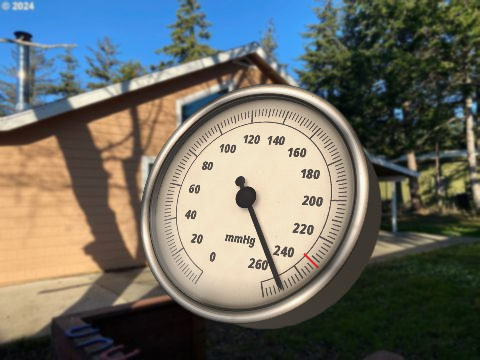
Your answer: 250 mmHg
